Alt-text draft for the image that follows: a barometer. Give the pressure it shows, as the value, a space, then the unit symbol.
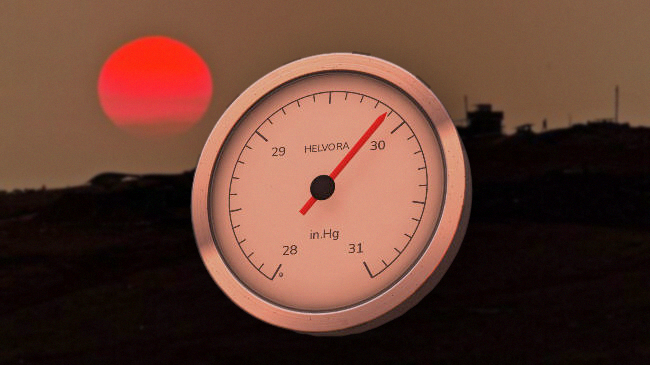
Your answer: 29.9 inHg
